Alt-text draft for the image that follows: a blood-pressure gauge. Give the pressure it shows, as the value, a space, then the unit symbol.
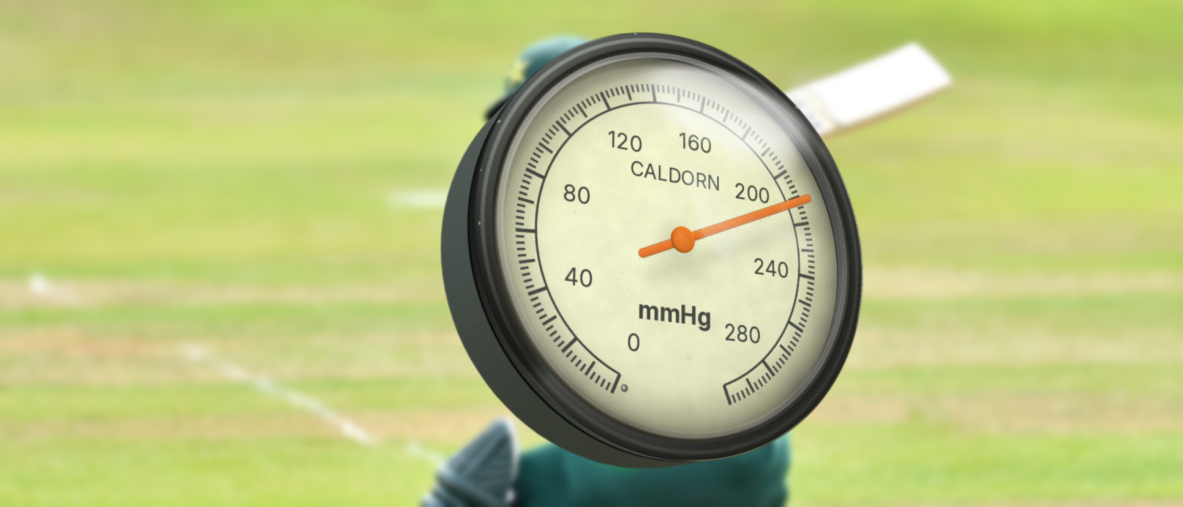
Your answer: 212 mmHg
